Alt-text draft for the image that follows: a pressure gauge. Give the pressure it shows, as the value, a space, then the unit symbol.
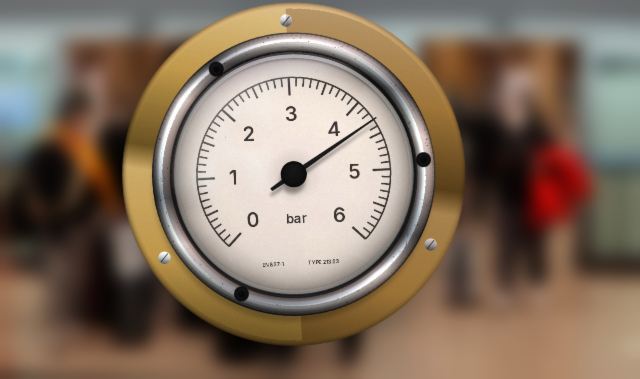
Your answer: 4.3 bar
